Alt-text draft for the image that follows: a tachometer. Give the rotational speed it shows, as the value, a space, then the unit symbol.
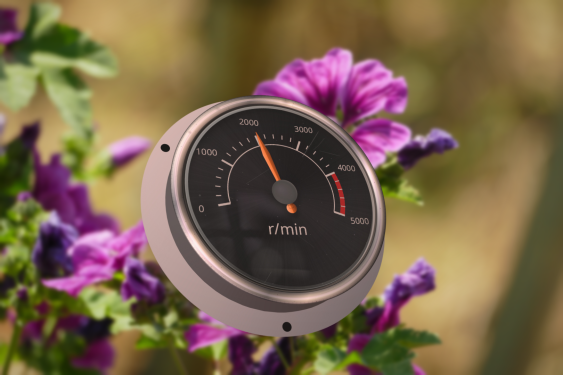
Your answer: 2000 rpm
